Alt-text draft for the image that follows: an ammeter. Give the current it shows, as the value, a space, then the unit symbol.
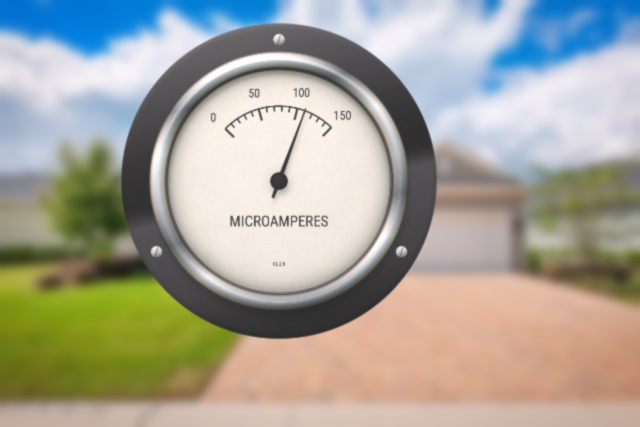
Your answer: 110 µA
